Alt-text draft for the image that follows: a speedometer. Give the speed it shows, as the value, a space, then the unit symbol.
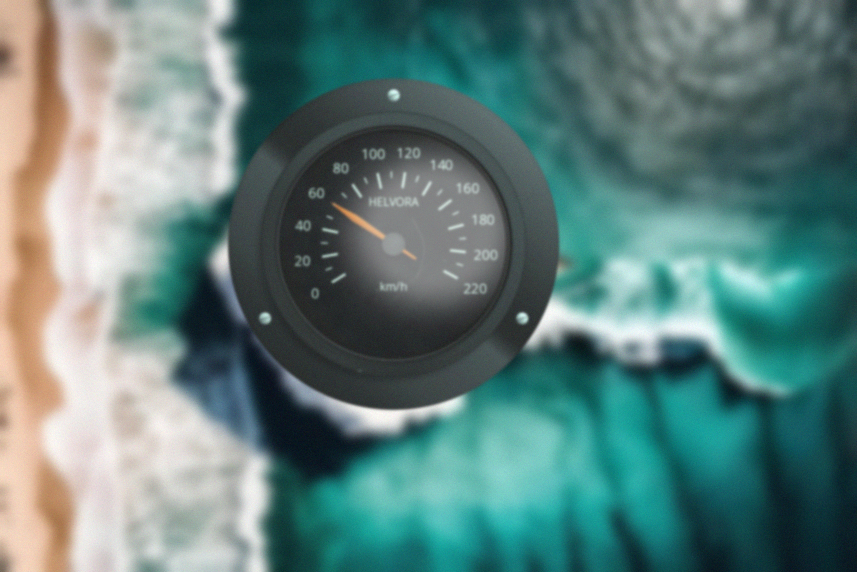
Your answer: 60 km/h
